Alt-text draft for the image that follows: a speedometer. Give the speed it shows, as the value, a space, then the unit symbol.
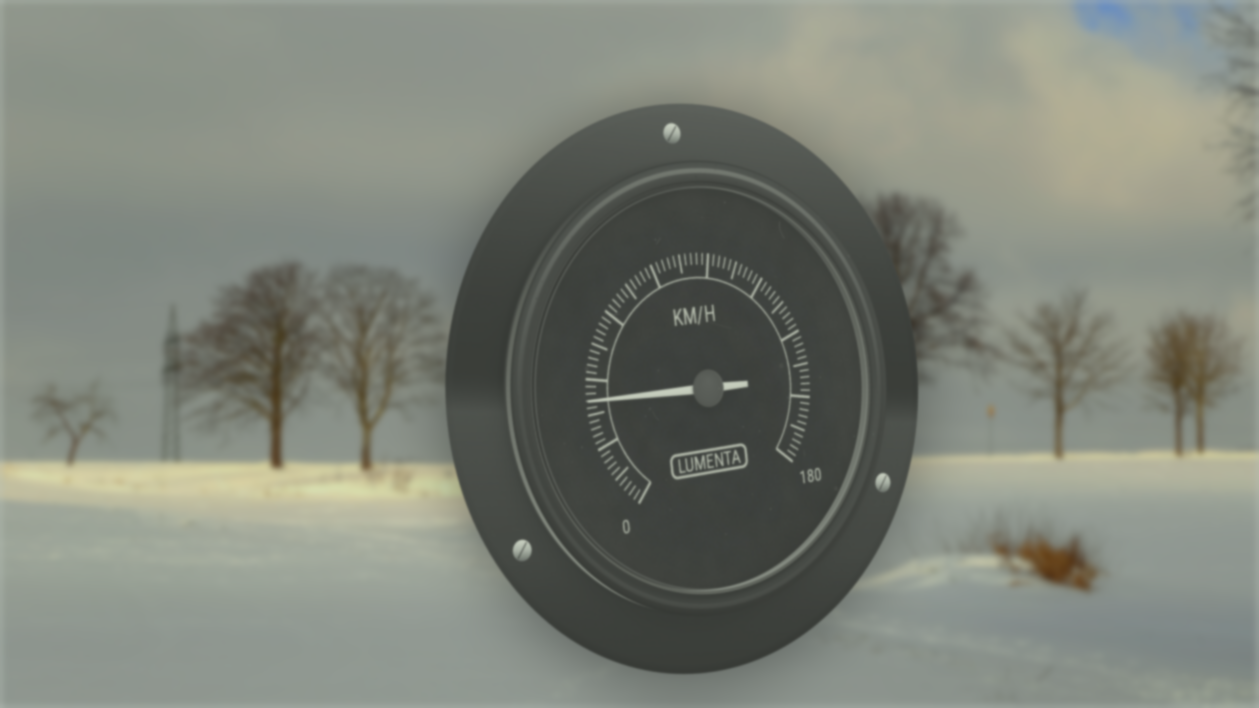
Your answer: 34 km/h
